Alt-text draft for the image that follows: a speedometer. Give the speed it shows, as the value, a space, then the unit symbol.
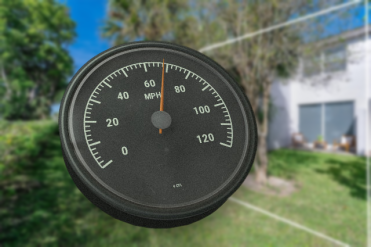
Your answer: 68 mph
